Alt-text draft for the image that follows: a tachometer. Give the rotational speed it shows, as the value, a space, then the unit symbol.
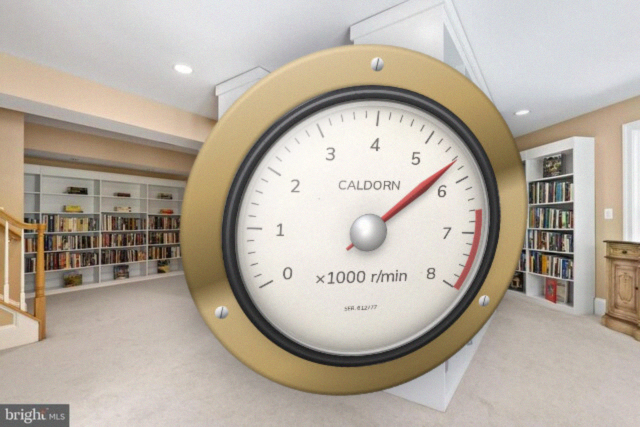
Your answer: 5600 rpm
